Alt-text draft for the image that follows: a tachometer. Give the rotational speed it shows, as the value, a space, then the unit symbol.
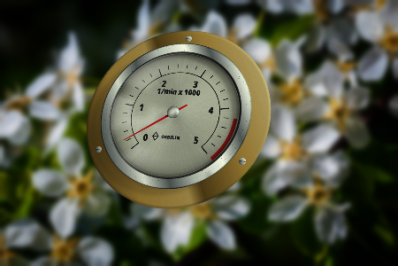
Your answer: 200 rpm
